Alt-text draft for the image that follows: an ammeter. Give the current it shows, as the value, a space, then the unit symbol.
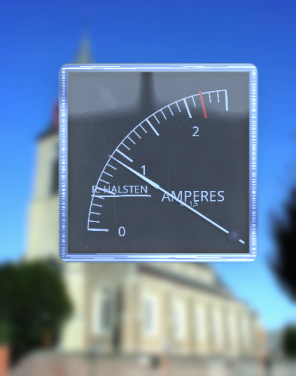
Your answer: 0.9 A
